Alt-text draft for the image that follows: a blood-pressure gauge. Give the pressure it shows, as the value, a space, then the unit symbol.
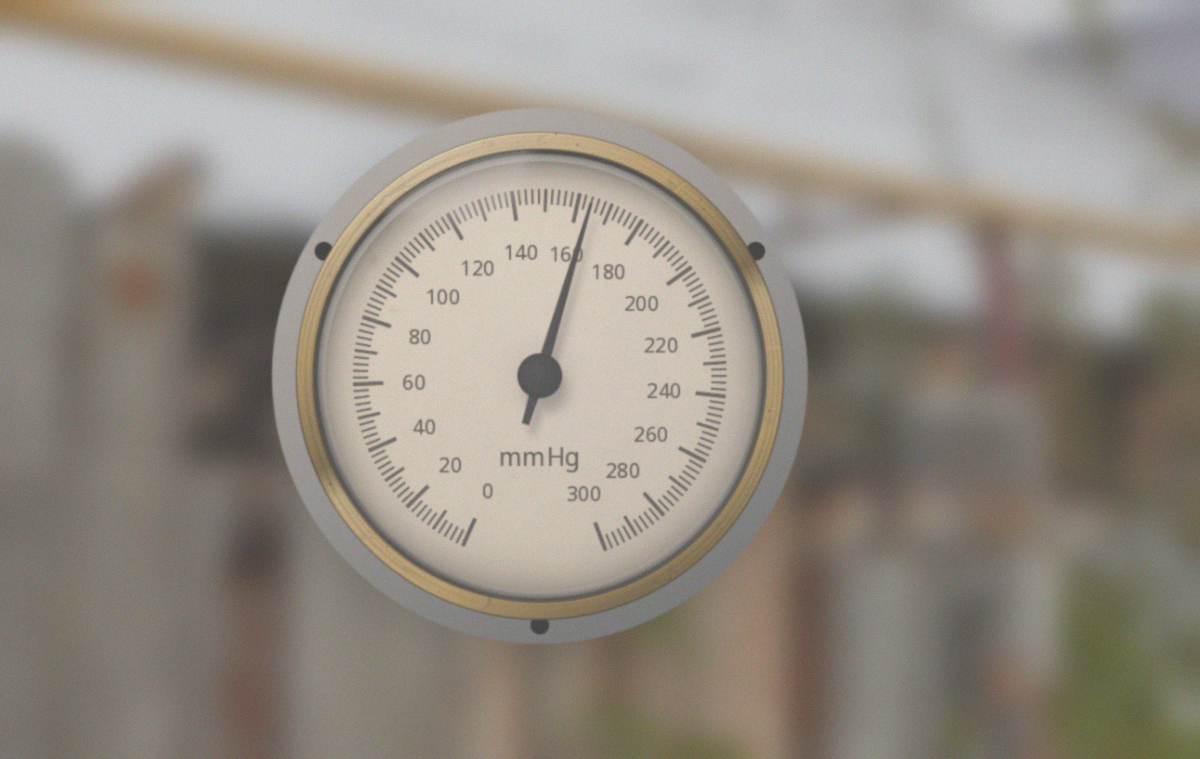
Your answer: 164 mmHg
